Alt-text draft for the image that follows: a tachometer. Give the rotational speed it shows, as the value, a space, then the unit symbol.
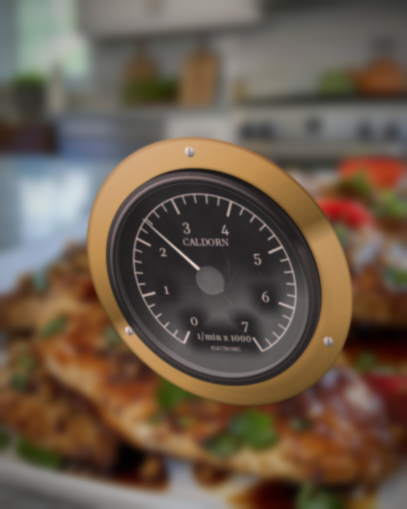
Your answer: 2400 rpm
